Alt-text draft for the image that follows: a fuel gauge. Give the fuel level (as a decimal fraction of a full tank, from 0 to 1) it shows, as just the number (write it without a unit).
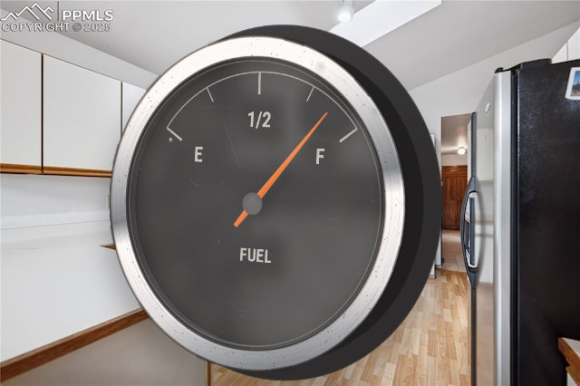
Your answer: 0.875
